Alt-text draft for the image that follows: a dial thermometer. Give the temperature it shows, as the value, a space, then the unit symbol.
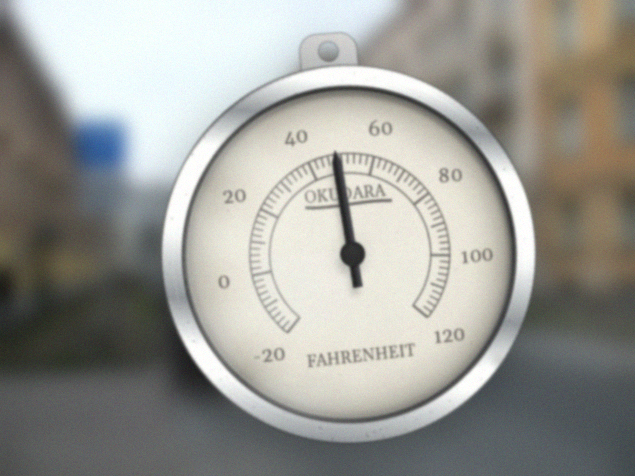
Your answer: 48 °F
